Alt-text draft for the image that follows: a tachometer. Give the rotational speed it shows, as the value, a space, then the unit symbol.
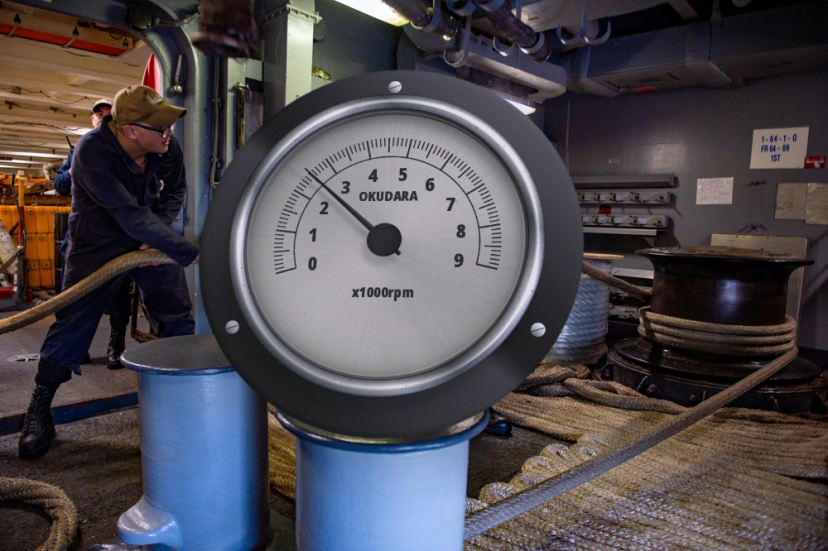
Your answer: 2500 rpm
